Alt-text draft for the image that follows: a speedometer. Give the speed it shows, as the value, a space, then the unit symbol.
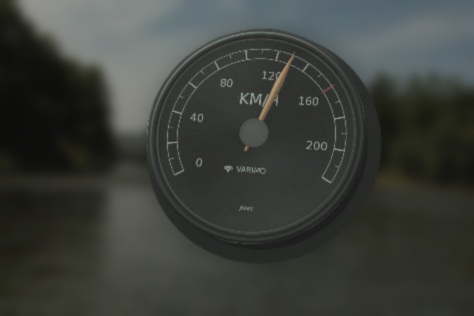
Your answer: 130 km/h
